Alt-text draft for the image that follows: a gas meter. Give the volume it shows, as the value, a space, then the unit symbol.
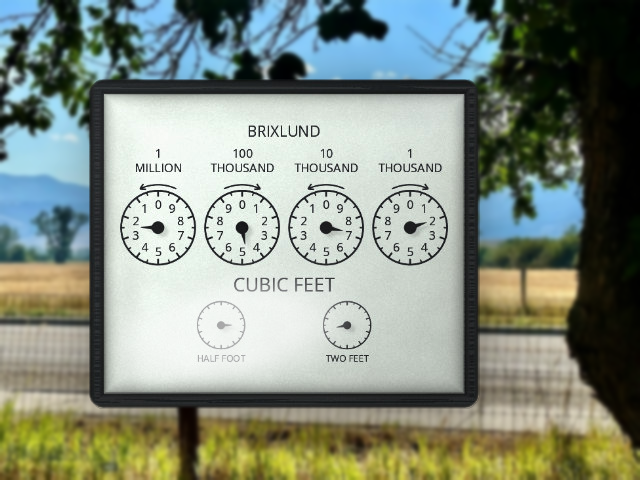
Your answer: 247200 ft³
